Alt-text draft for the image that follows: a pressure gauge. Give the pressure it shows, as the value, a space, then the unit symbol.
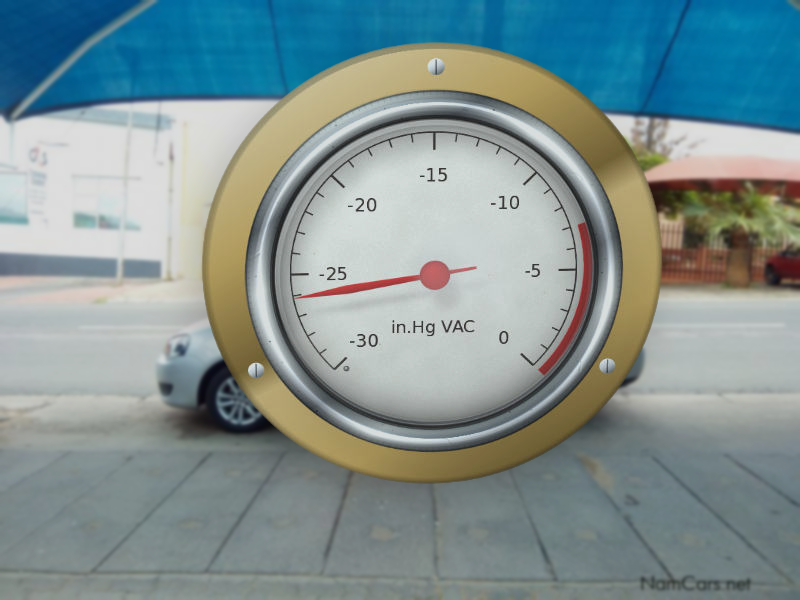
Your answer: -26 inHg
